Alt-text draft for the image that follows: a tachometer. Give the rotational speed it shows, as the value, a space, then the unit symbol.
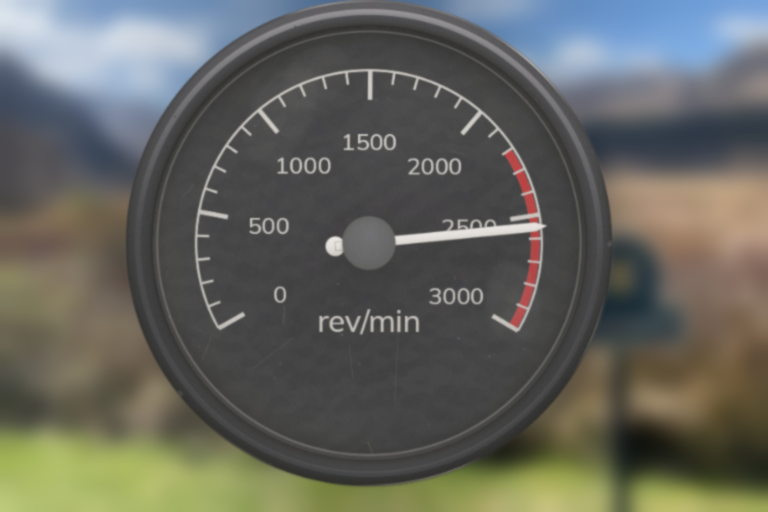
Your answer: 2550 rpm
